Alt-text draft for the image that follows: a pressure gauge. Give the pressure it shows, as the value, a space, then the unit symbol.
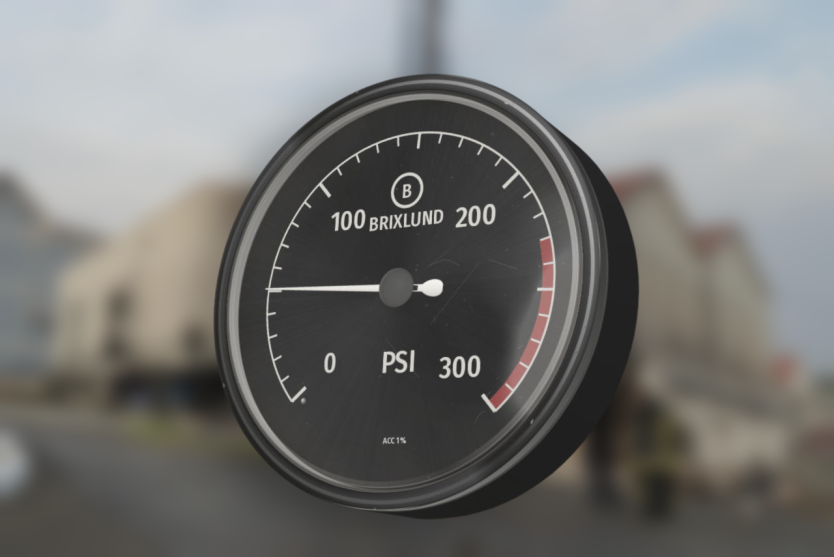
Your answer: 50 psi
